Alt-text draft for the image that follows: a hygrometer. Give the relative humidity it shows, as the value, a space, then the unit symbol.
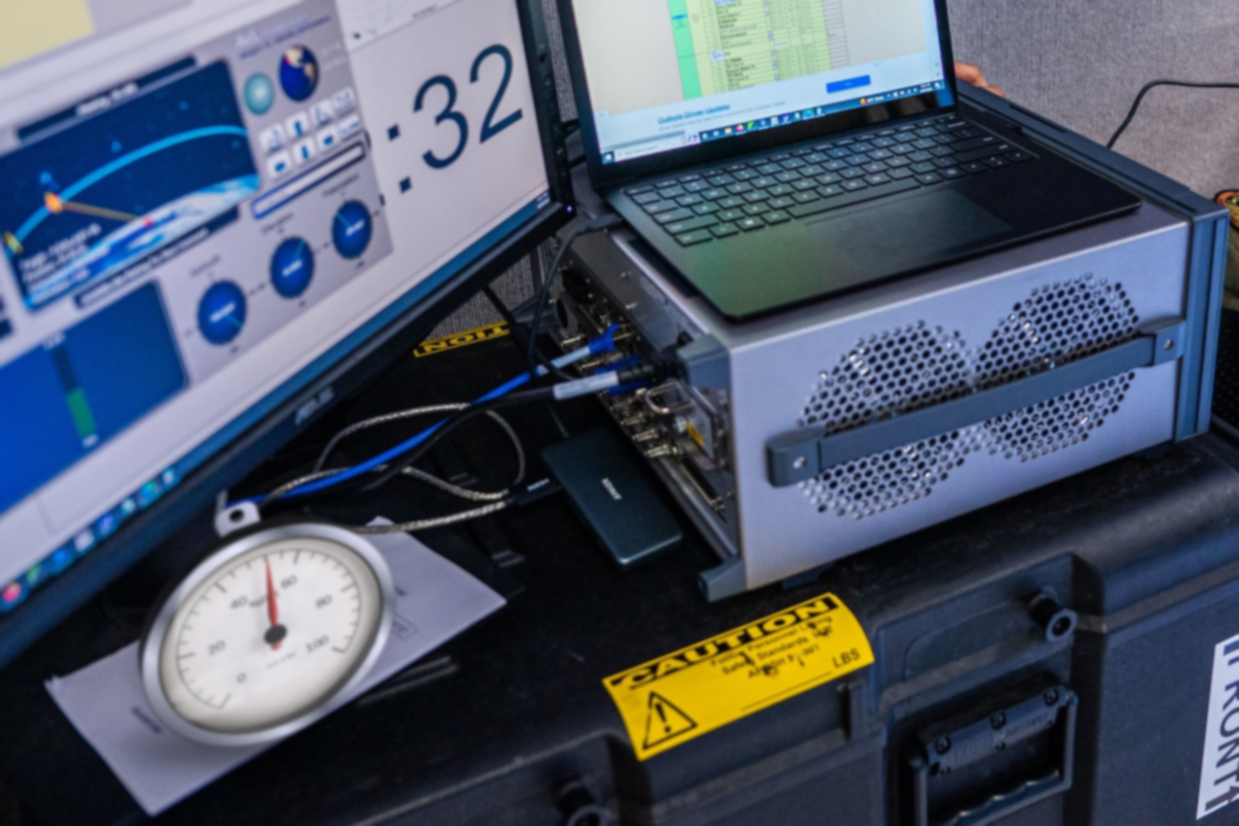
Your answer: 52 %
